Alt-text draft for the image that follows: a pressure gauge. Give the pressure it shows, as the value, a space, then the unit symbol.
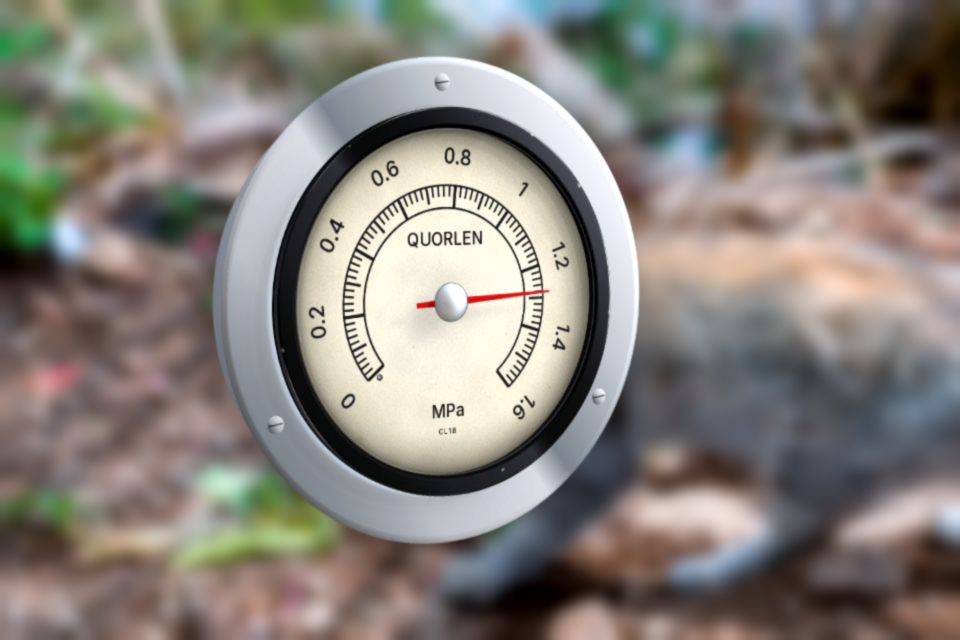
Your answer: 1.28 MPa
